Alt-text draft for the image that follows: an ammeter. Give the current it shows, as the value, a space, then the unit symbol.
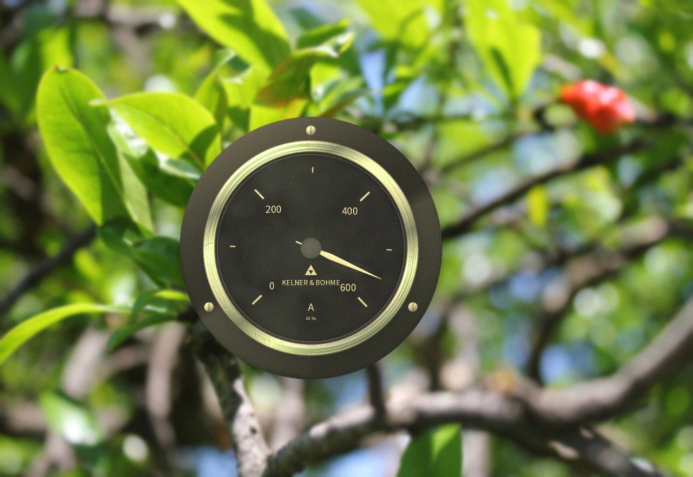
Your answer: 550 A
